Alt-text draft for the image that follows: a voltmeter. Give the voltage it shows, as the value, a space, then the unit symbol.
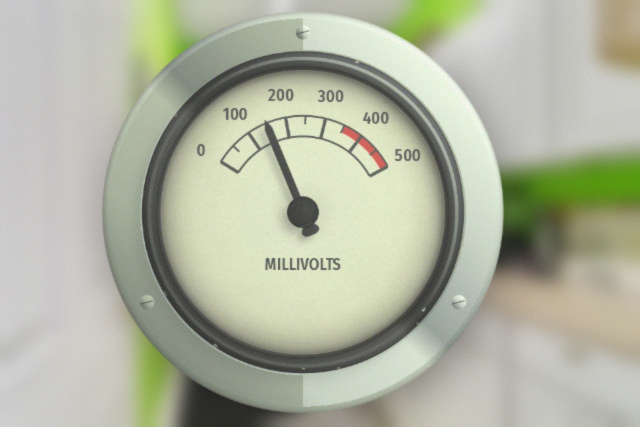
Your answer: 150 mV
